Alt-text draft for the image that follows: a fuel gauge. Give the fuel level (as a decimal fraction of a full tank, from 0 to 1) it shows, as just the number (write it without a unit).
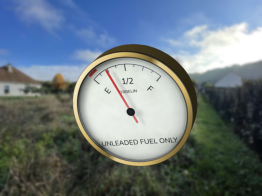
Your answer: 0.25
